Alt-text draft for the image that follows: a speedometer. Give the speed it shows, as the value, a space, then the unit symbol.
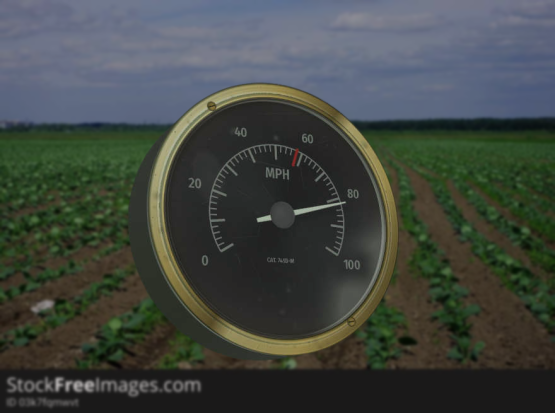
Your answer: 82 mph
